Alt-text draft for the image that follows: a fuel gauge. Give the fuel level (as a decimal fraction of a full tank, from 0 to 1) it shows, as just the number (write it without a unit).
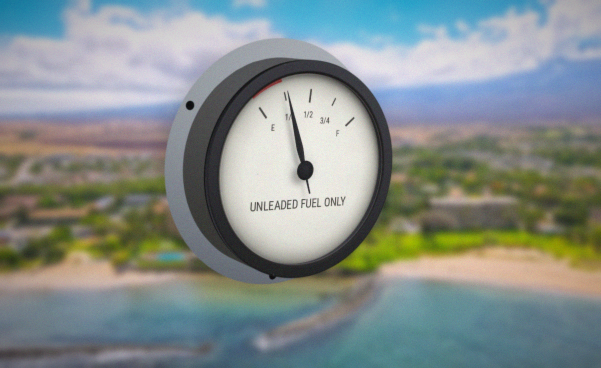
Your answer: 0.25
